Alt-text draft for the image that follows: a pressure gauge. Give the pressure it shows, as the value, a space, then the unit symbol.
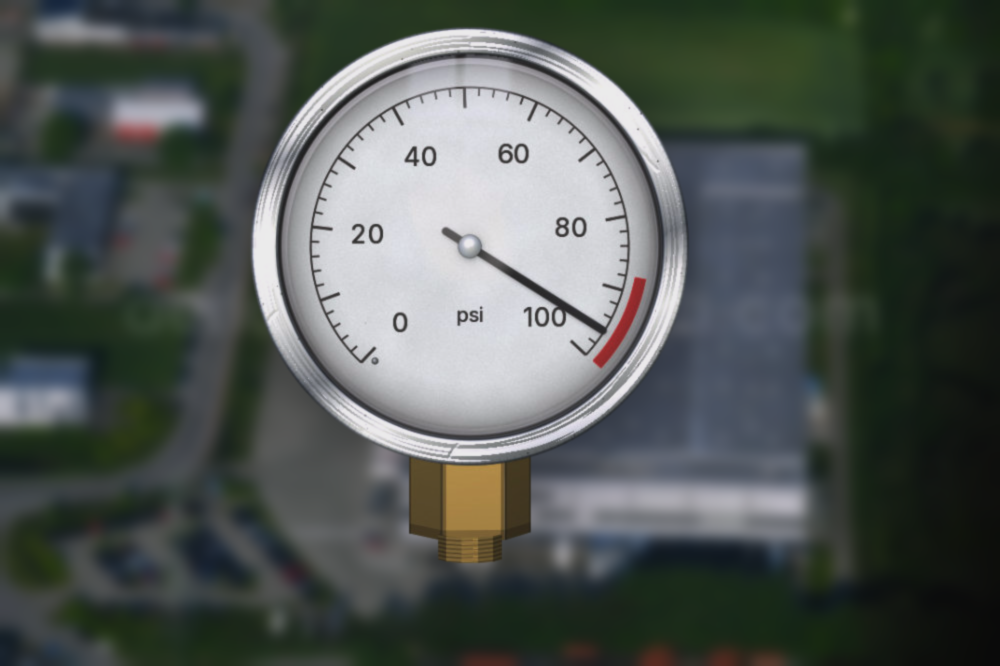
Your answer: 96 psi
